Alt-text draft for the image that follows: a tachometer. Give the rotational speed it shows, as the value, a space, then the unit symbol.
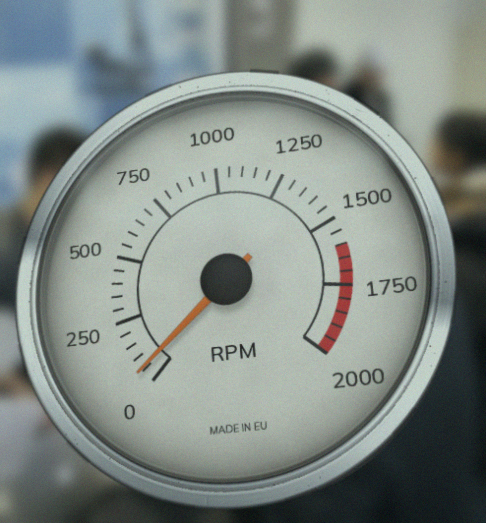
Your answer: 50 rpm
